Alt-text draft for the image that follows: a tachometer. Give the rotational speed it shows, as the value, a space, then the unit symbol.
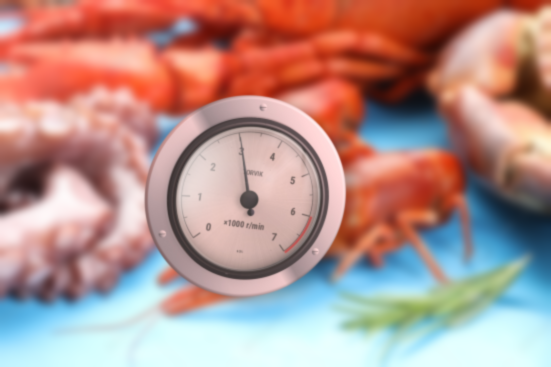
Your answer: 3000 rpm
